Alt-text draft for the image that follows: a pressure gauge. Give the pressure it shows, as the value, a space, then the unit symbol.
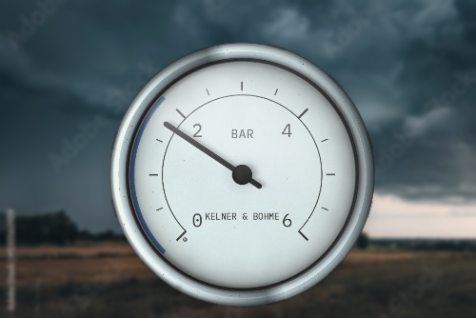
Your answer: 1.75 bar
